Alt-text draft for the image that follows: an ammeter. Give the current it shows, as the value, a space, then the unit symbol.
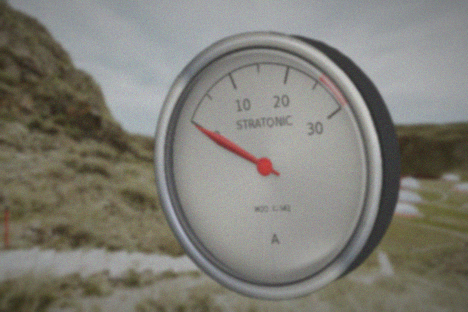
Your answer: 0 A
